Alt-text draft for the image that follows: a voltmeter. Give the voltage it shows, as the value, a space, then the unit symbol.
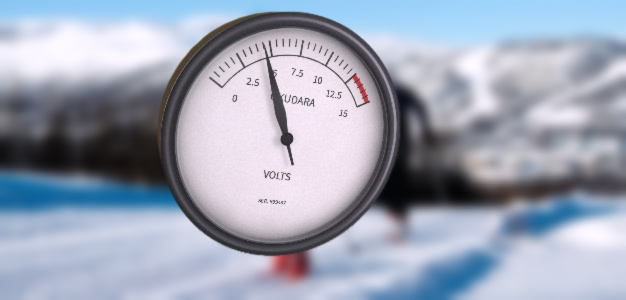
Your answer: 4.5 V
